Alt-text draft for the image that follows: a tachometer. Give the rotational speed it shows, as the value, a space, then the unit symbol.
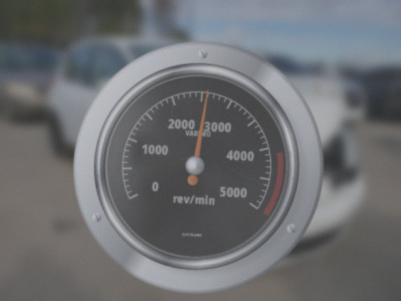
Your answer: 2600 rpm
